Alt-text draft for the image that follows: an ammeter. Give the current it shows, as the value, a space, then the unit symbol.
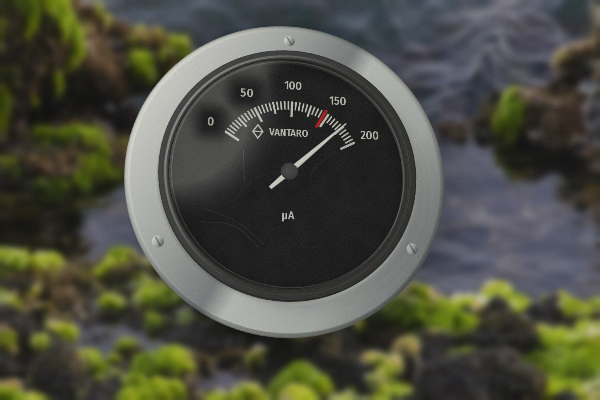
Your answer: 175 µA
